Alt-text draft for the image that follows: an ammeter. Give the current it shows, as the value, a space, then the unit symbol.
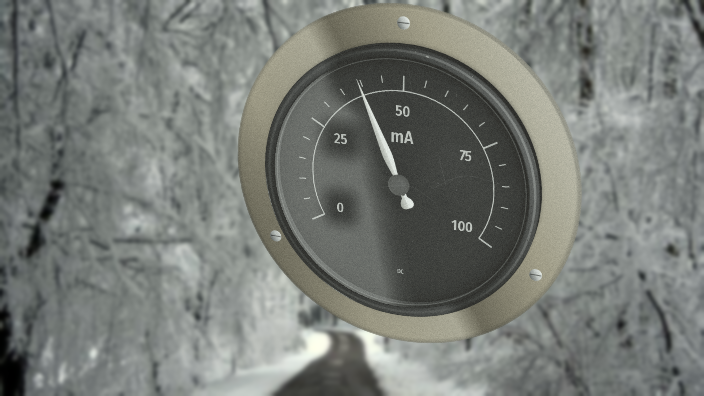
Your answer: 40 mA
